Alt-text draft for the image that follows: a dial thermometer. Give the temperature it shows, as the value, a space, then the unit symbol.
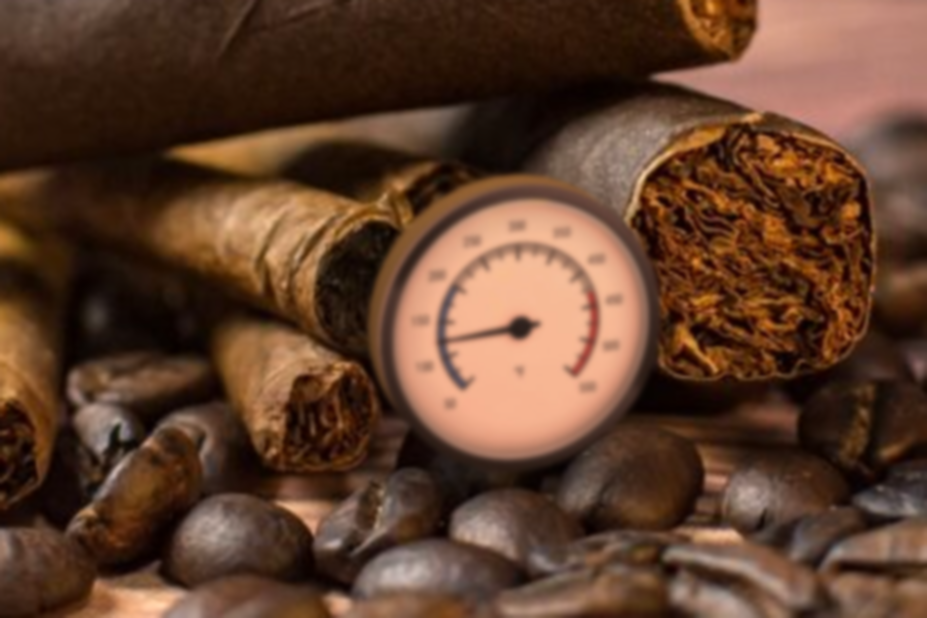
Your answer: 125 °F
